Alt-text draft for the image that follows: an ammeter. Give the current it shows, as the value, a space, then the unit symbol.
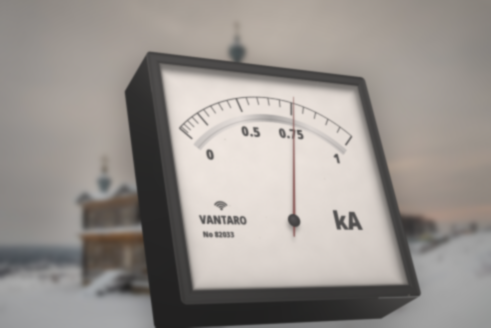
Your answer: 0.75 kA
